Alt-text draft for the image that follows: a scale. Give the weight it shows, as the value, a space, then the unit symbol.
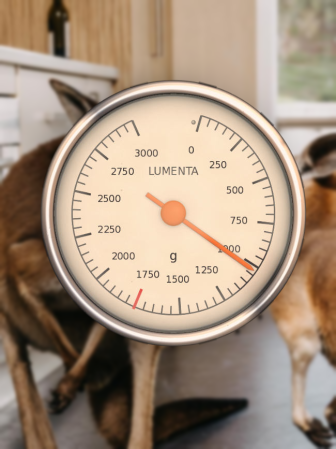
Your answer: 1025 g
